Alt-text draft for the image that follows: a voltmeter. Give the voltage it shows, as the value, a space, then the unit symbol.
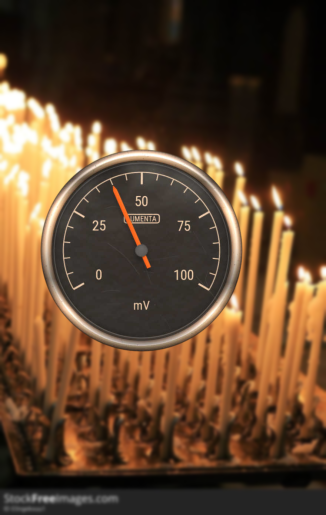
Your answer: 40 mV
